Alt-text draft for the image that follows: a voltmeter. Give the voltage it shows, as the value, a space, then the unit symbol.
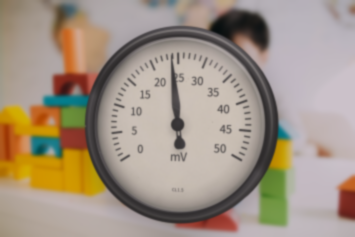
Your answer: 24 mV
